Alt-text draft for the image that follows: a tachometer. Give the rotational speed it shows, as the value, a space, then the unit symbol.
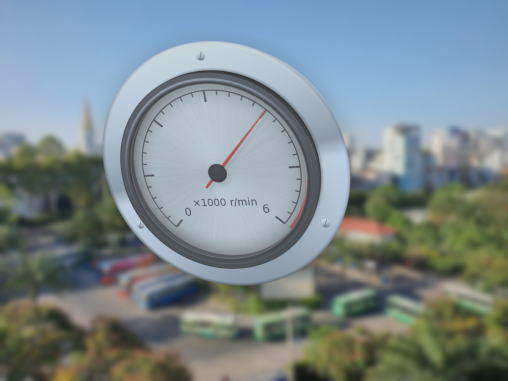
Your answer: 4000 rpm
